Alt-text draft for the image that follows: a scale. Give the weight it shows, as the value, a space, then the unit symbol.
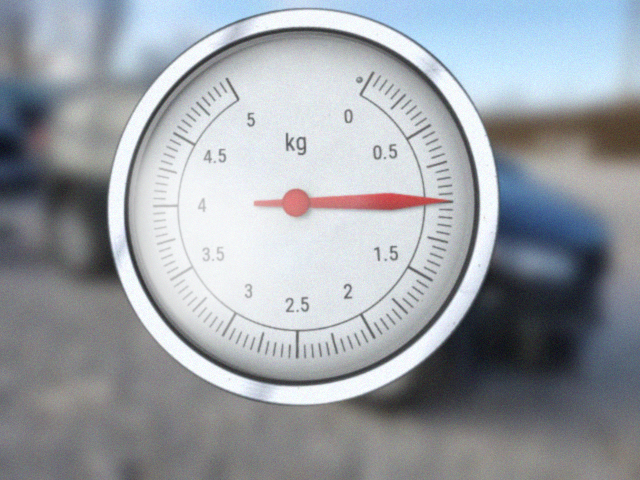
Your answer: 1 kg
